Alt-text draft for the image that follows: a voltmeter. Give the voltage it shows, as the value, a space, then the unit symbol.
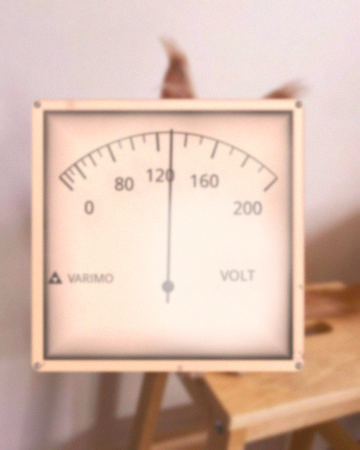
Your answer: 130 V
